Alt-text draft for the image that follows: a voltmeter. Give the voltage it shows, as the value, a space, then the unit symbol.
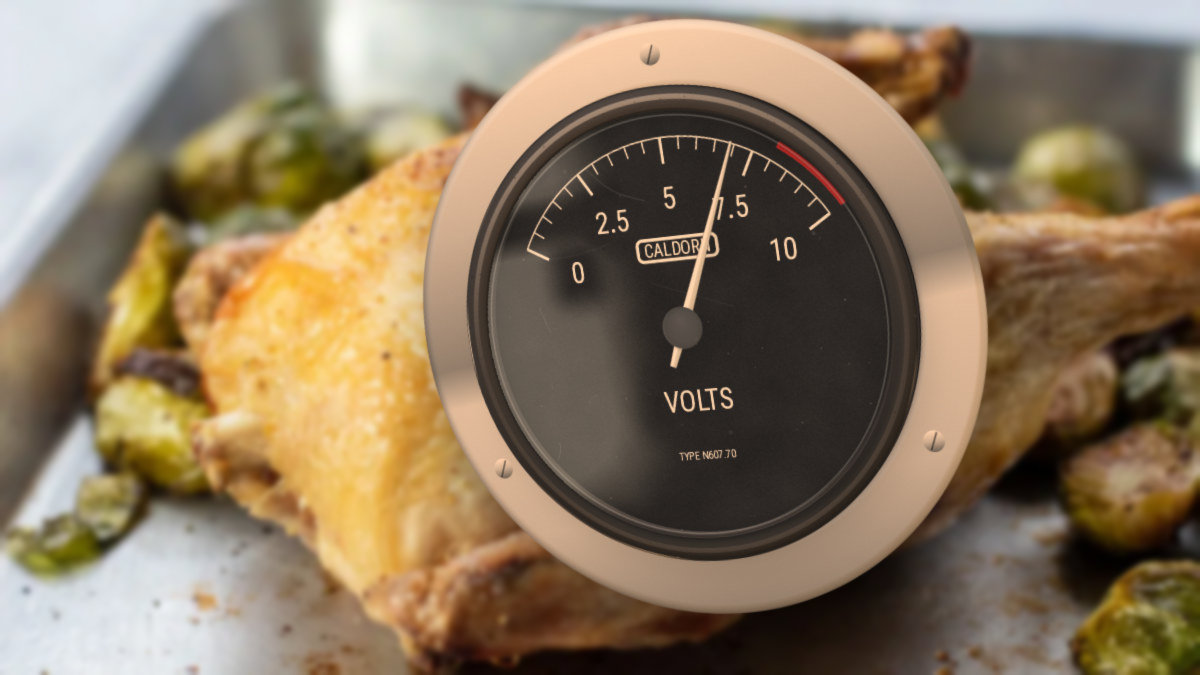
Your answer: 7 V
